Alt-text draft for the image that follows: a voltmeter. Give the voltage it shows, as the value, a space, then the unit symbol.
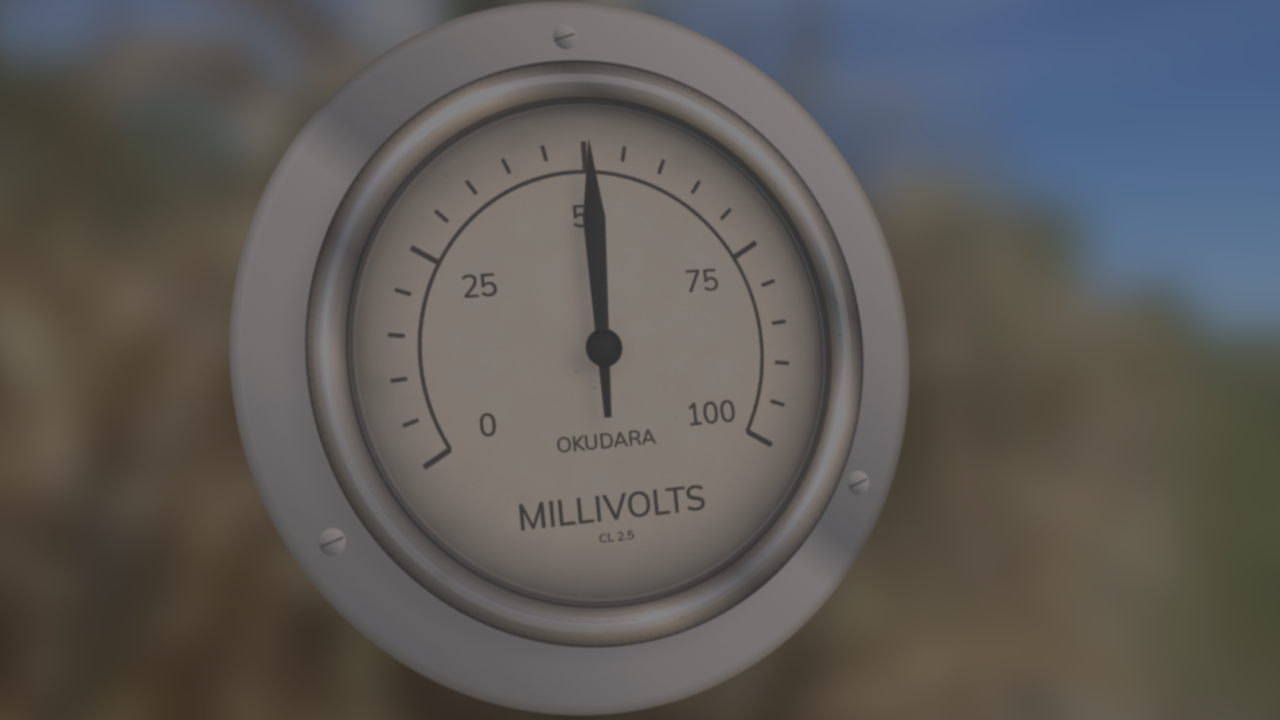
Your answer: 50 mV
